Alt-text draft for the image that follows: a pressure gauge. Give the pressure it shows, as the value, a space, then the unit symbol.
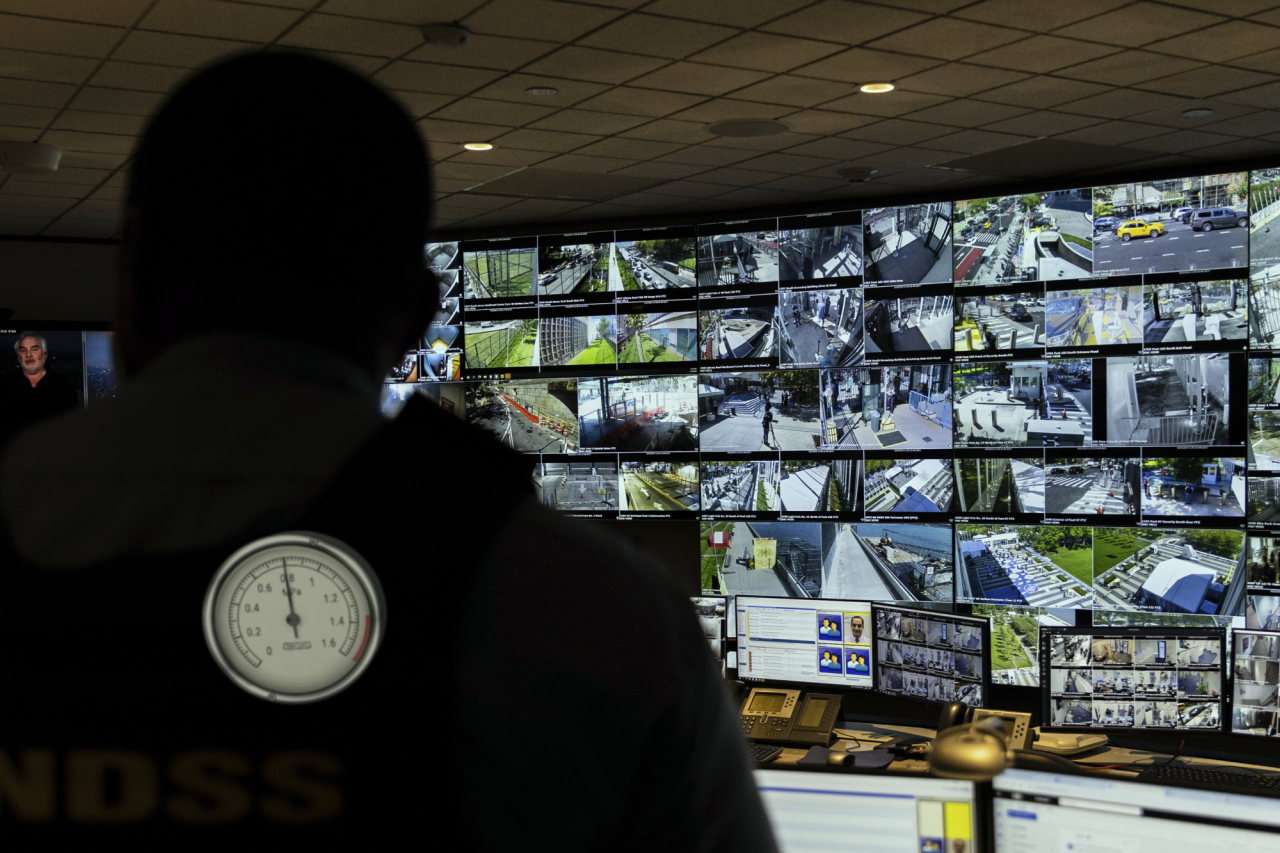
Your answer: 0.8 MPa
